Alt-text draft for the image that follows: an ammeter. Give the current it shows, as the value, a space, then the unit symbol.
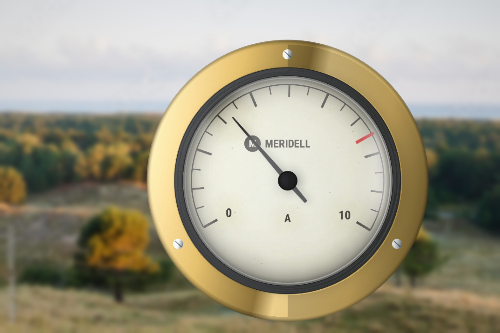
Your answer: 3.25 A
